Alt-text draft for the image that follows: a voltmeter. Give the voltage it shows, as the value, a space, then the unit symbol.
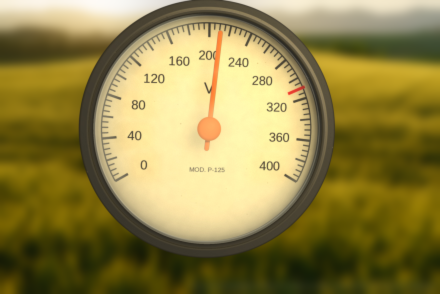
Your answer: 210 V
